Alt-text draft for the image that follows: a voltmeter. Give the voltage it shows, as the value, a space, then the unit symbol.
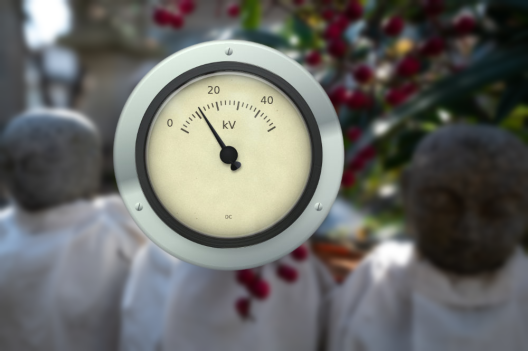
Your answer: 12 kV
